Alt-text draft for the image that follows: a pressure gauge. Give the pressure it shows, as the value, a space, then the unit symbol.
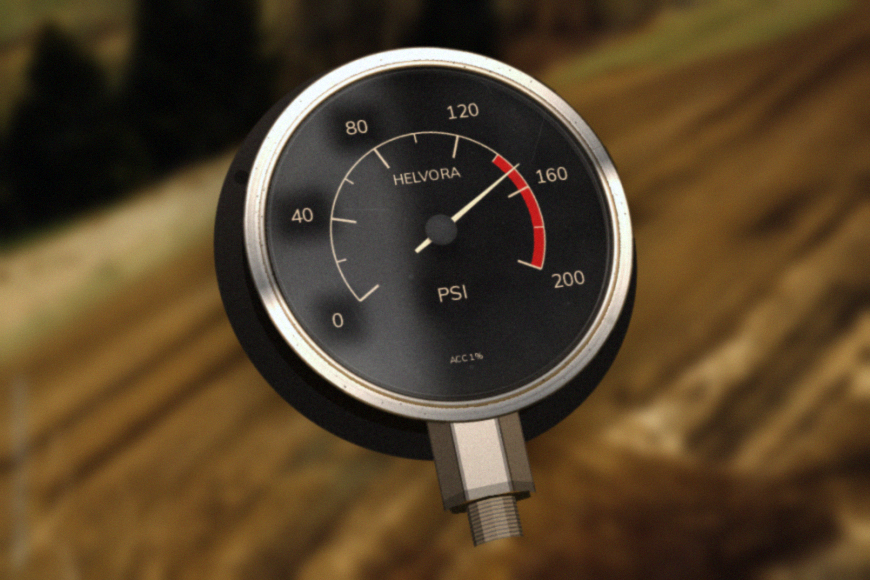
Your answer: 150 psi
